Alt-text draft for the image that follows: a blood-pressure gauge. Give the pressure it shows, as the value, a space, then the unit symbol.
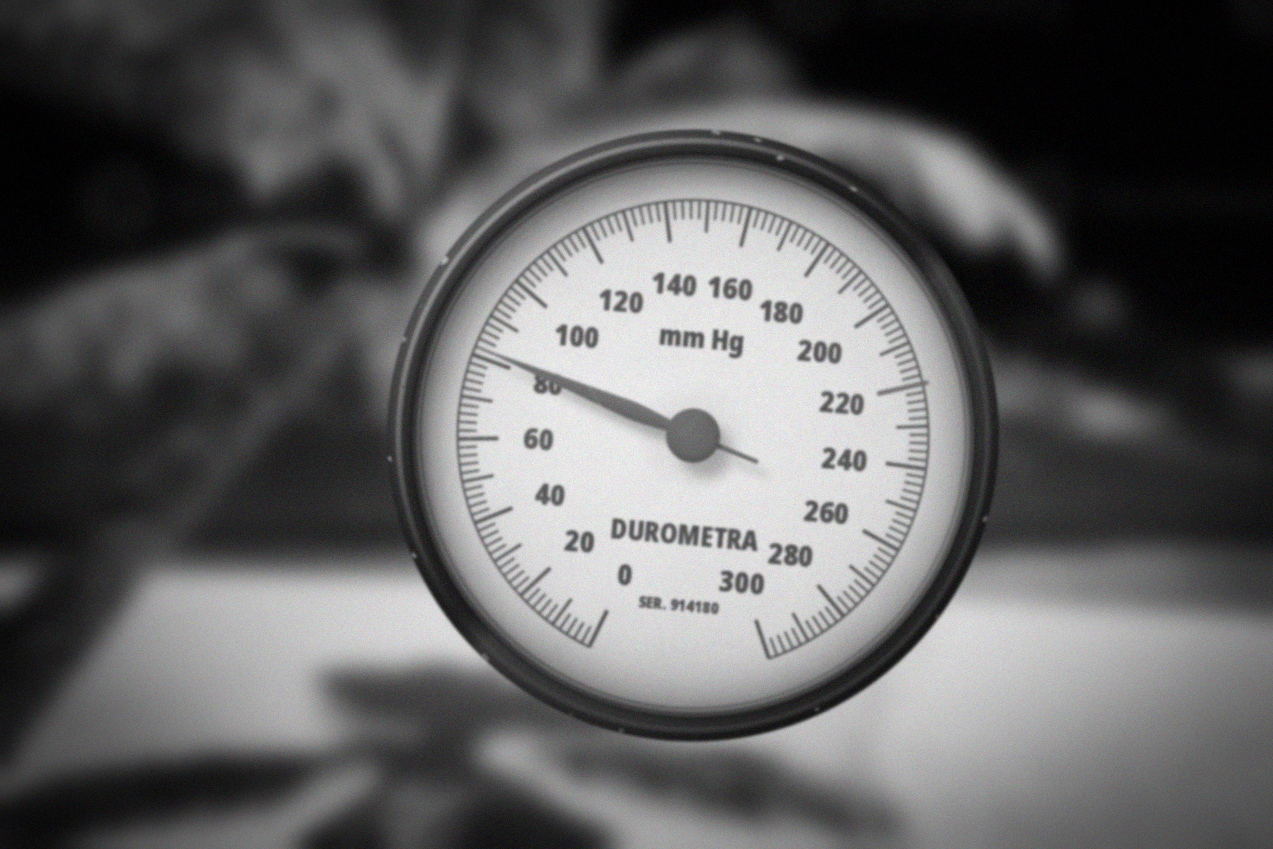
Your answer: 82 mmHg
